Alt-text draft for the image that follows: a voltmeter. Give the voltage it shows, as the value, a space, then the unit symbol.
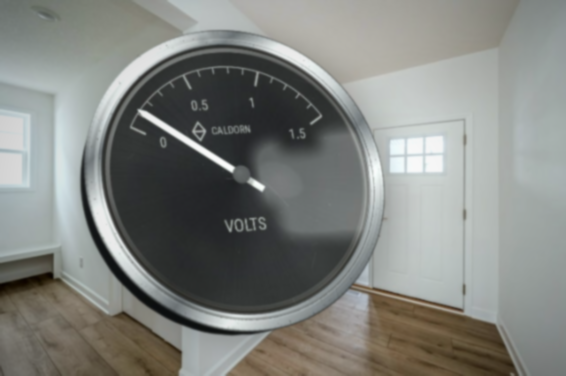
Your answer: 0.1 V
